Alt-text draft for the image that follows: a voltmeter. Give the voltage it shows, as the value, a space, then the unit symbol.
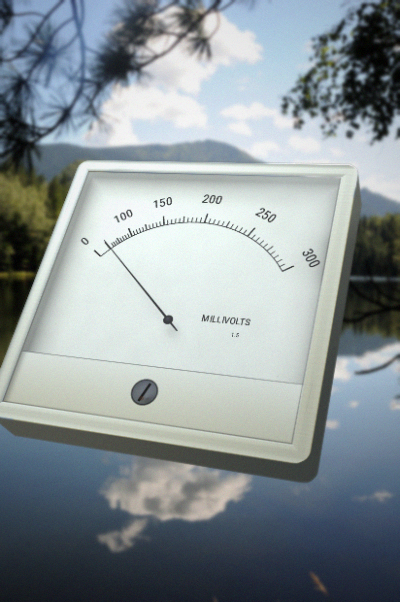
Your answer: 50 mV
